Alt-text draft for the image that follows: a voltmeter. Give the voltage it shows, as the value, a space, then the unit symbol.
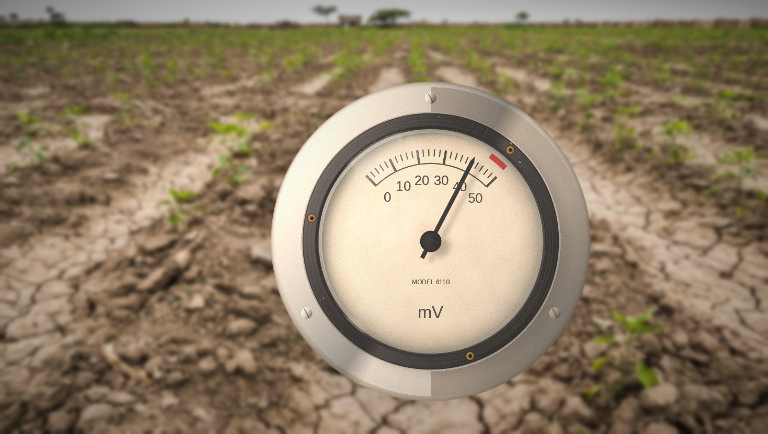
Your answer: 40 mV
